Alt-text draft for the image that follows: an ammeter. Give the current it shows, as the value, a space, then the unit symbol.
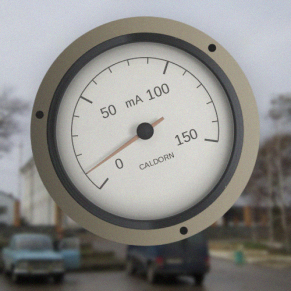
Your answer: 10 mA
